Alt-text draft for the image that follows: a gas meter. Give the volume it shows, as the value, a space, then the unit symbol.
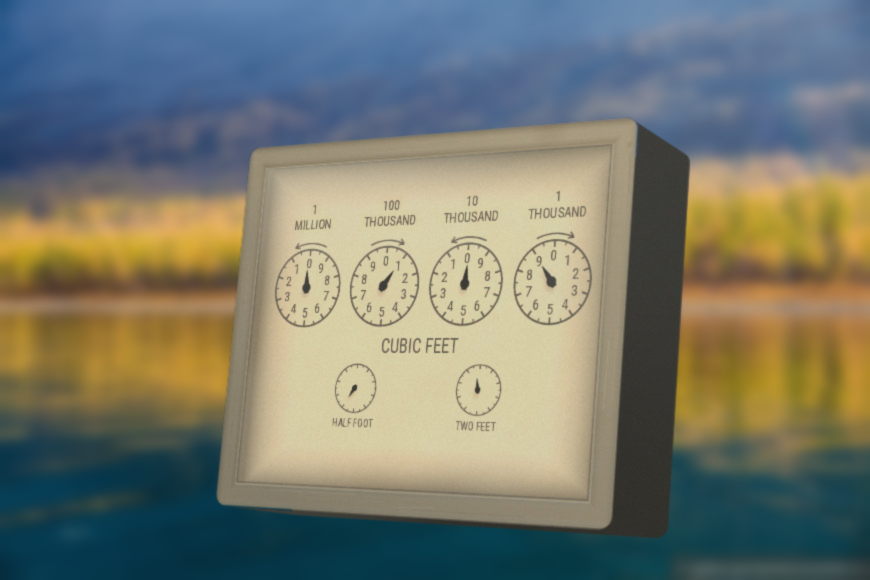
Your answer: 9900 ft³
